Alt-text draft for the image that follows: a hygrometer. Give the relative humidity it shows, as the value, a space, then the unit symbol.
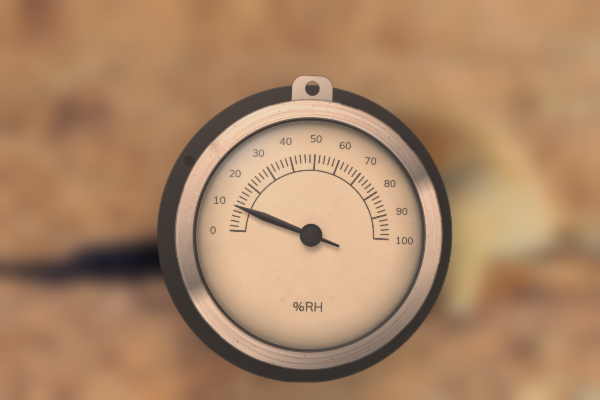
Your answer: 10 %
